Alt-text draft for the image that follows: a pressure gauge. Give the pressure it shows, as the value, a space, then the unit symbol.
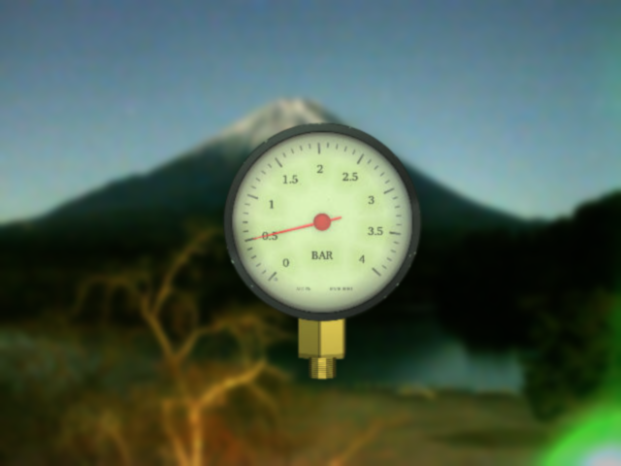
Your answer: 0.5 bar
